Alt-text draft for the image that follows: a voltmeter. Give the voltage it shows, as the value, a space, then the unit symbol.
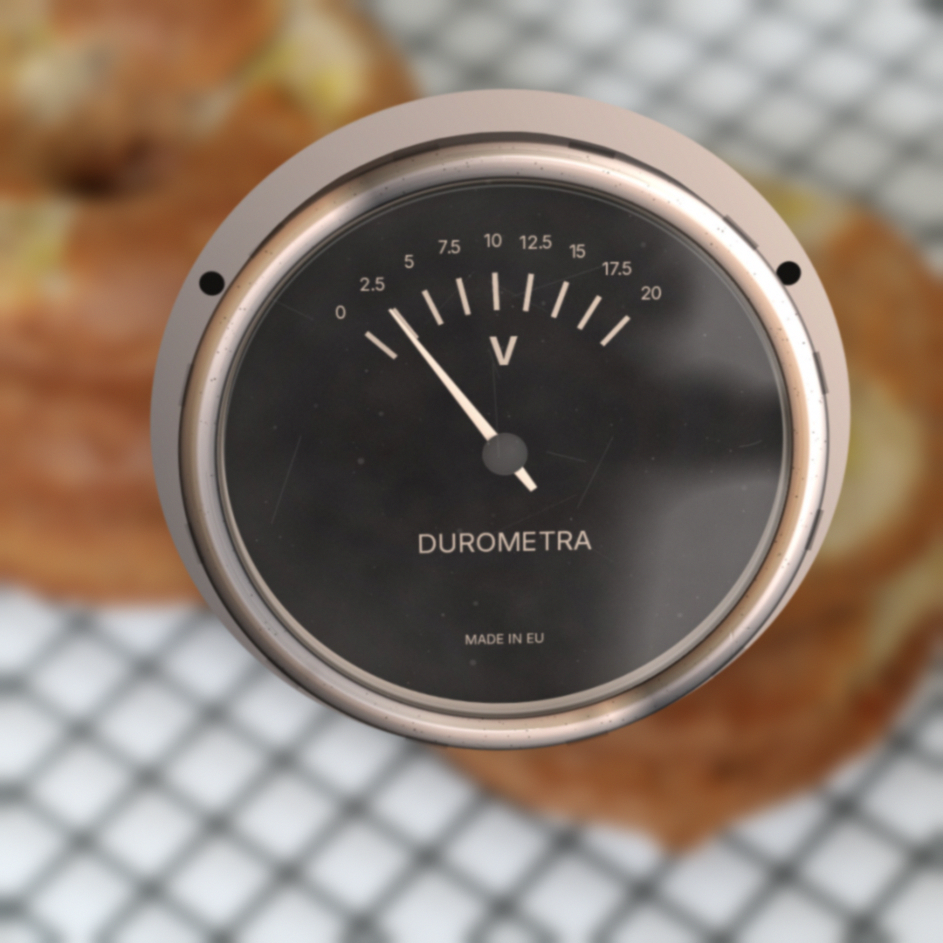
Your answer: 2.5 V
